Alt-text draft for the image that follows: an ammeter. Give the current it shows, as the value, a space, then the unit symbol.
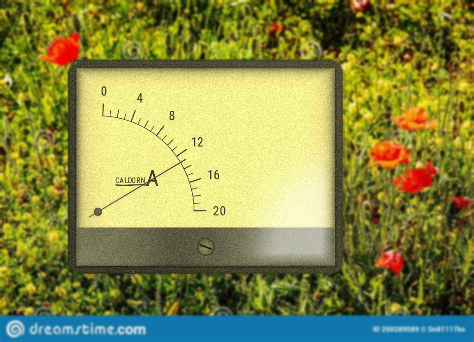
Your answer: 13 A
